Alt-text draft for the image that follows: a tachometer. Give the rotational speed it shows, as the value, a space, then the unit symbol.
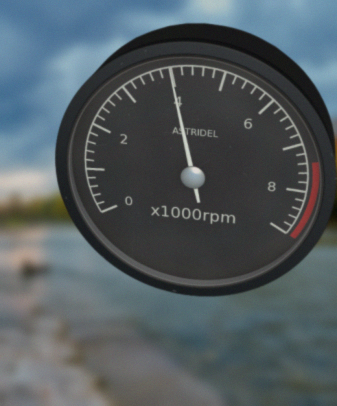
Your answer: 4000 rpm
